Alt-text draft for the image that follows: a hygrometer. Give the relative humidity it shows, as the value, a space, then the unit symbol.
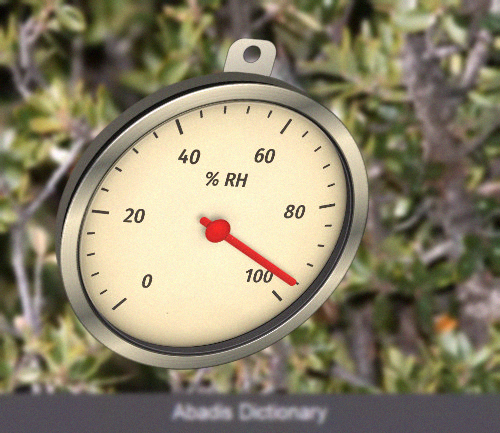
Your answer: 96 %
